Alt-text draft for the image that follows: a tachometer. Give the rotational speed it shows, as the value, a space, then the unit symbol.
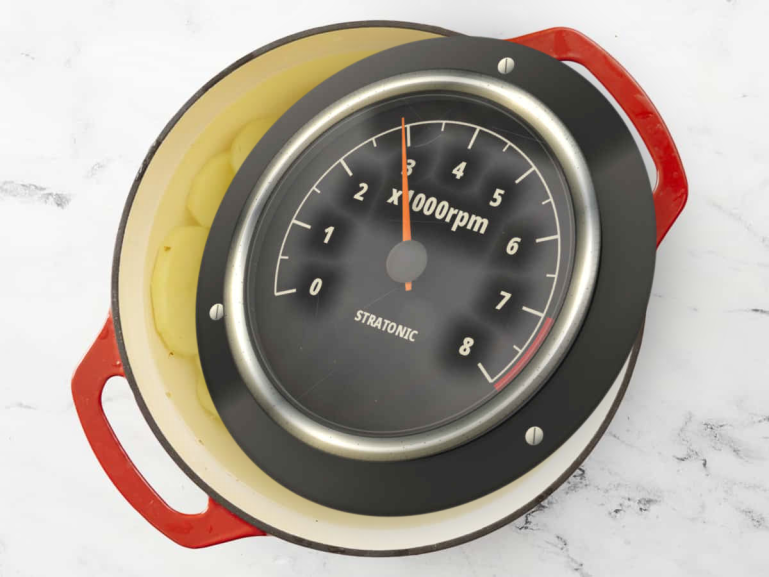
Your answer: 3000 rpm
